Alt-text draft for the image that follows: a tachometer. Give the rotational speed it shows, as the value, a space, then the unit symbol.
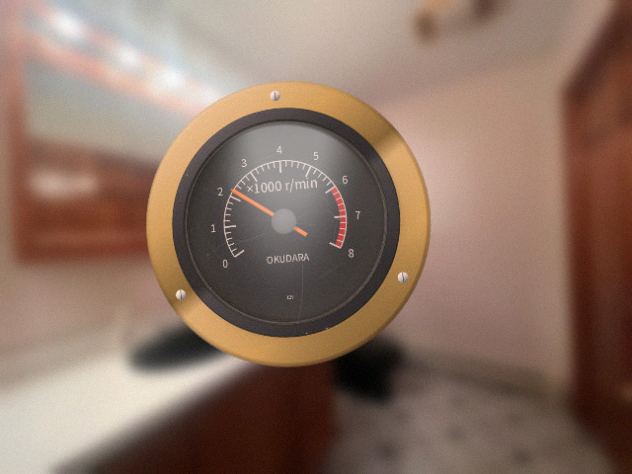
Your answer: 2200 rpm
